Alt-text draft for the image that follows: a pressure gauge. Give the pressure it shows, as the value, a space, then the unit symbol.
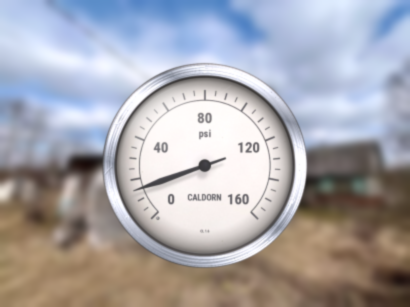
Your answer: 15 psi
